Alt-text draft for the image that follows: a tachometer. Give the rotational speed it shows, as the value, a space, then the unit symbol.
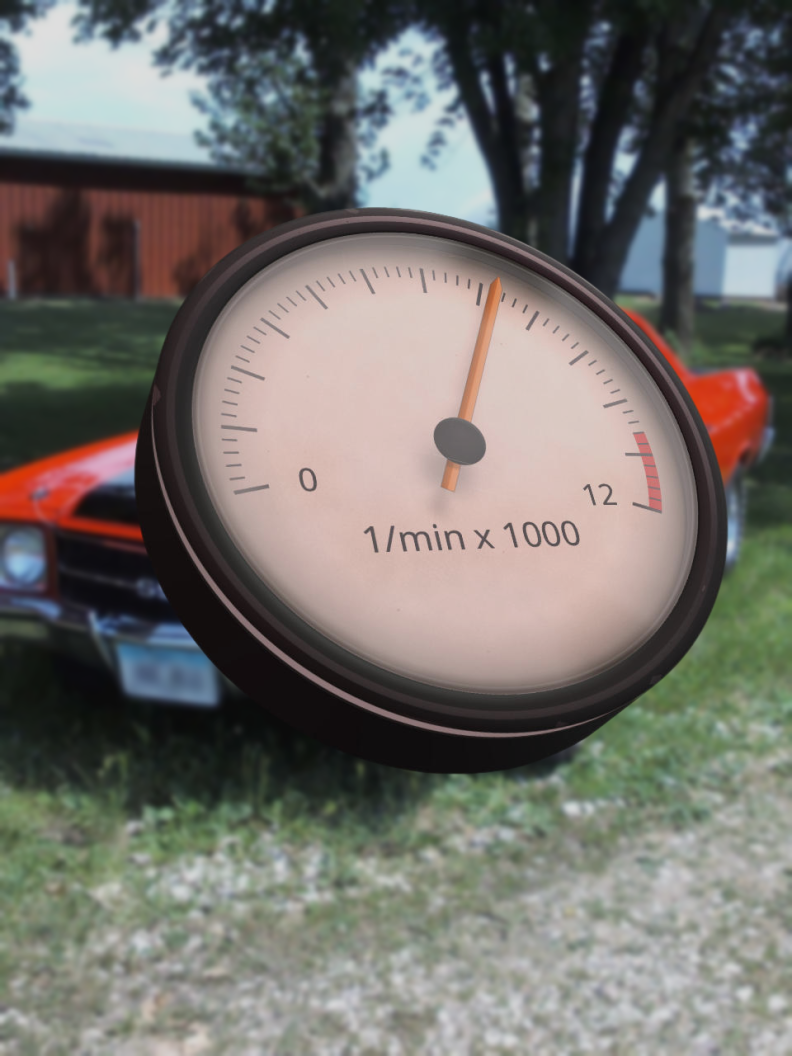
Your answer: 7200 rpm
